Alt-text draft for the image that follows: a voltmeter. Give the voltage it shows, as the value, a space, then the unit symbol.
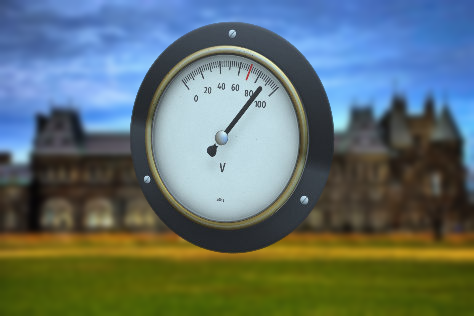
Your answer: 90 V
